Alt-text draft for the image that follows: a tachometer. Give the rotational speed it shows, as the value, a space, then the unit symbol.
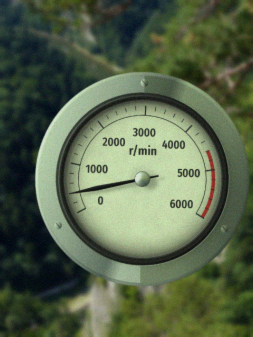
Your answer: 400 rpm
